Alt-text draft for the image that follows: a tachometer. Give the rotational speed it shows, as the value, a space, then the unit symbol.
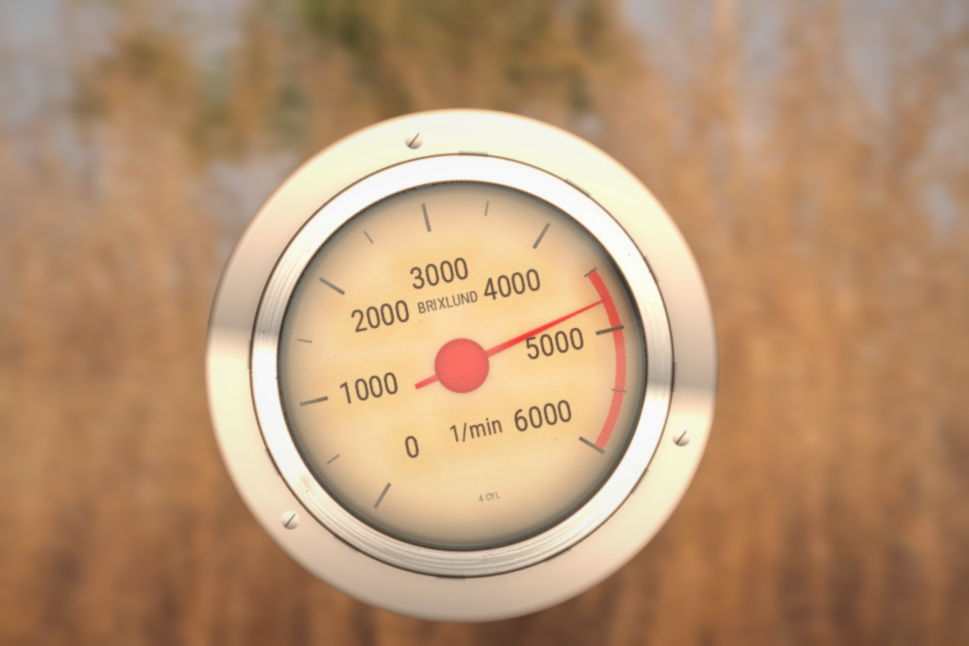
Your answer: 4750 rpm
